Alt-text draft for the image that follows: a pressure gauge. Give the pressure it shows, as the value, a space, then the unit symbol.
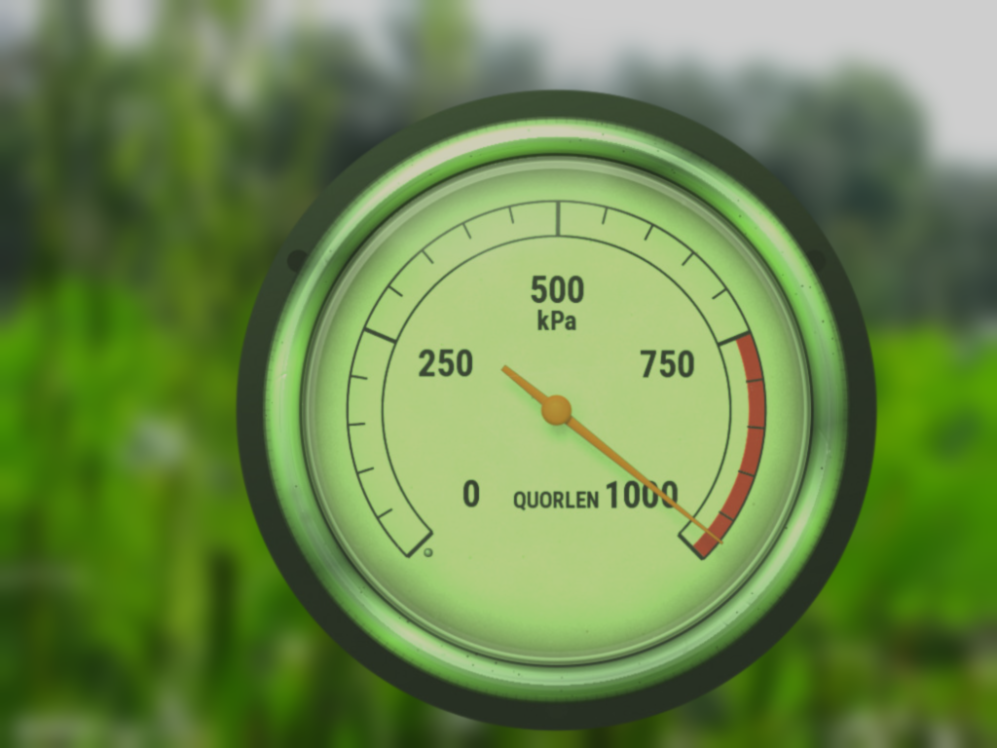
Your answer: 975 kPa
